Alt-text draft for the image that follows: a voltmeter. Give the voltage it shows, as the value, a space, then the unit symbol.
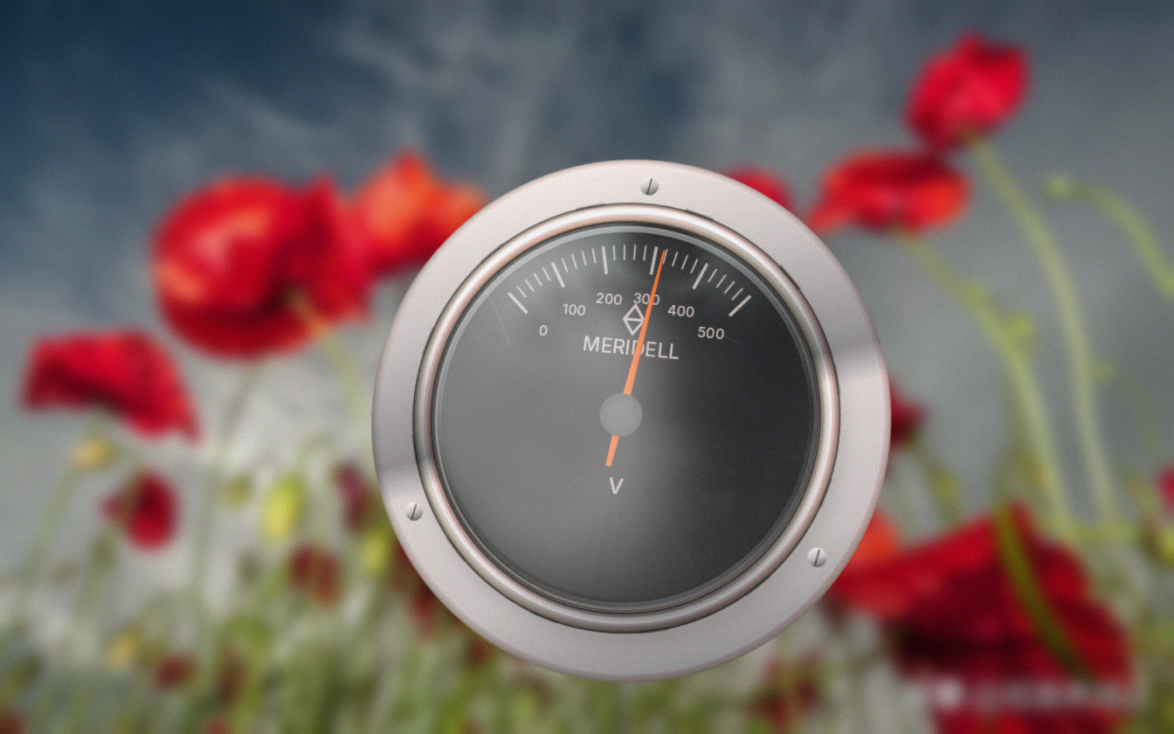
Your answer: 320 V
